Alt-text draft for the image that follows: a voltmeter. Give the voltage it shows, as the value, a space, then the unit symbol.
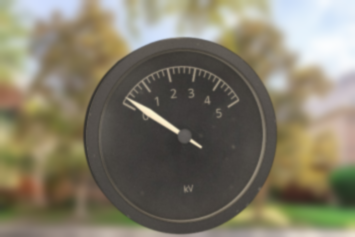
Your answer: 0.2 kV
